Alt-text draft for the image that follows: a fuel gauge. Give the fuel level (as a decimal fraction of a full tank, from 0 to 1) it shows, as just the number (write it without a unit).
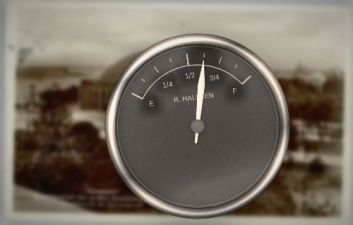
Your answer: 0.625
